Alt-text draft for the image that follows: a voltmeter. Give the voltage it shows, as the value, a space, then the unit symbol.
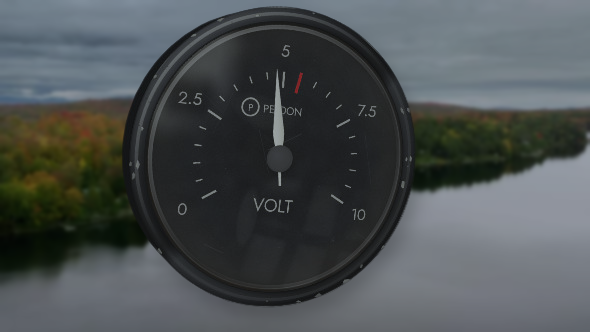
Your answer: 4.75 V
